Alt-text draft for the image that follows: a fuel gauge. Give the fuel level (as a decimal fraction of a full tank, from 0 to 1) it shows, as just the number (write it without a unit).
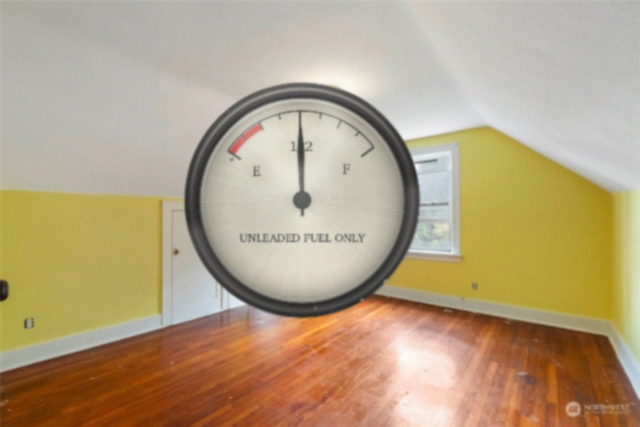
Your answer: 0.5
